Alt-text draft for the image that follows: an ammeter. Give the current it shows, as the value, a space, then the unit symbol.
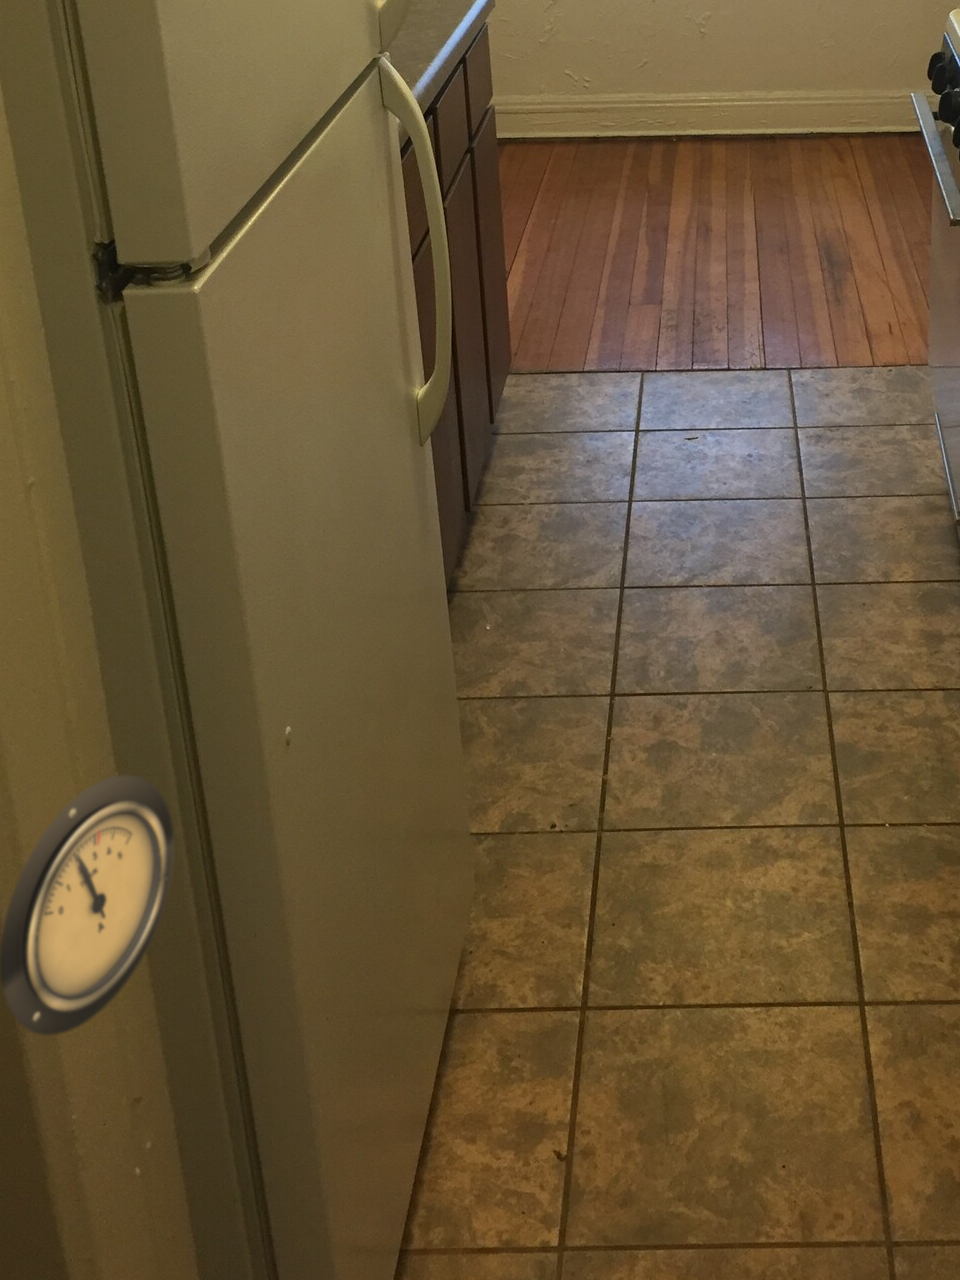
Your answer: 2 A
